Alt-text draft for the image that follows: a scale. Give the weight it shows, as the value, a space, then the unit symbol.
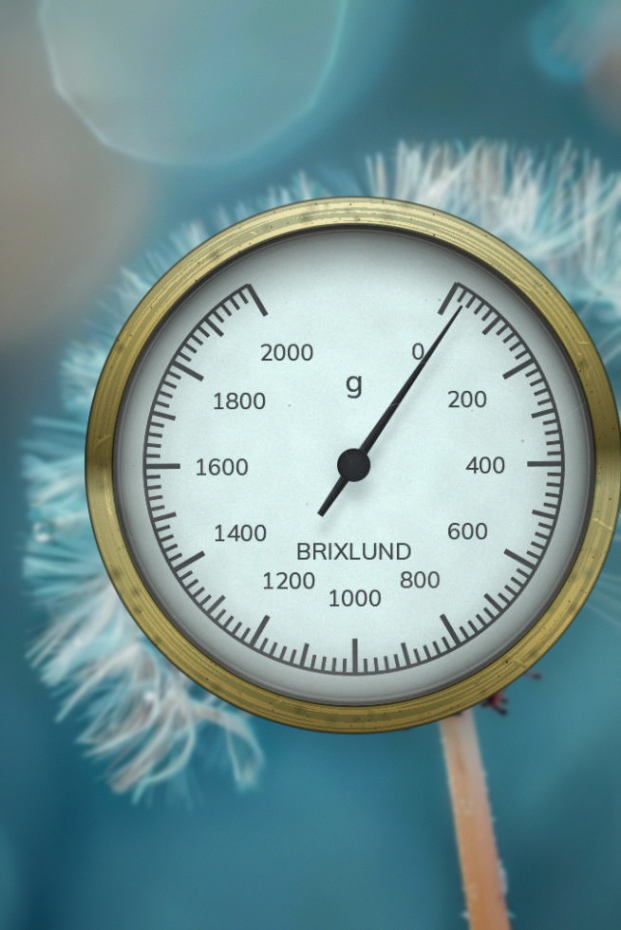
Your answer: 30 g
